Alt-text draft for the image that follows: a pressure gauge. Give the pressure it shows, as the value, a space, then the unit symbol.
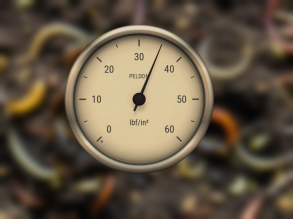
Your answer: 35 psi
